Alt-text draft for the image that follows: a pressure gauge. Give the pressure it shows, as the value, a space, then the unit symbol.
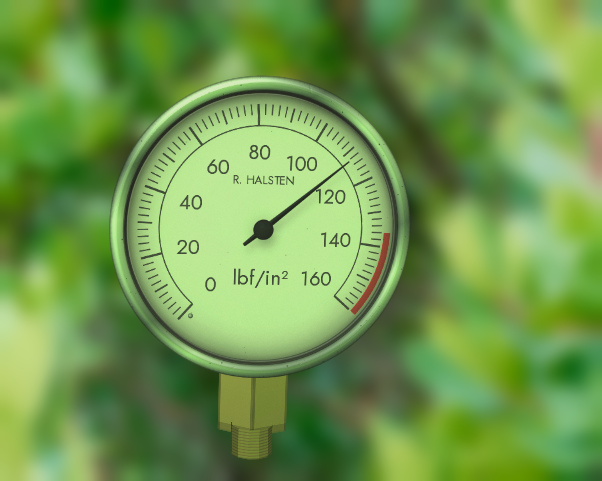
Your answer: 112 psi
